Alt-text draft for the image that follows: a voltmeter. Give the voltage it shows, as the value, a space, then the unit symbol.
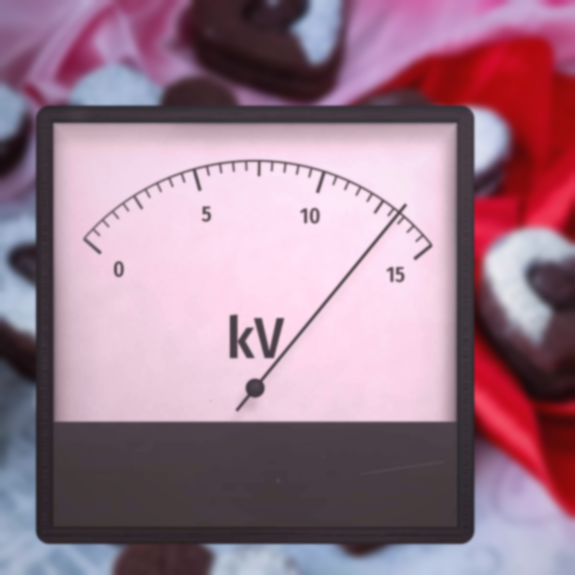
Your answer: 13.25 kV
